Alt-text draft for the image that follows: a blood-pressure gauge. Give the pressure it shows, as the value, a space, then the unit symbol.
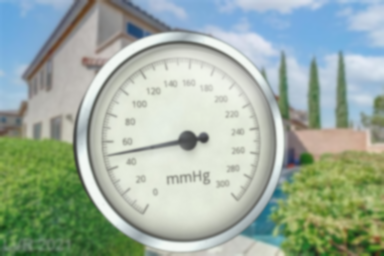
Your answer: 50 mmHg
